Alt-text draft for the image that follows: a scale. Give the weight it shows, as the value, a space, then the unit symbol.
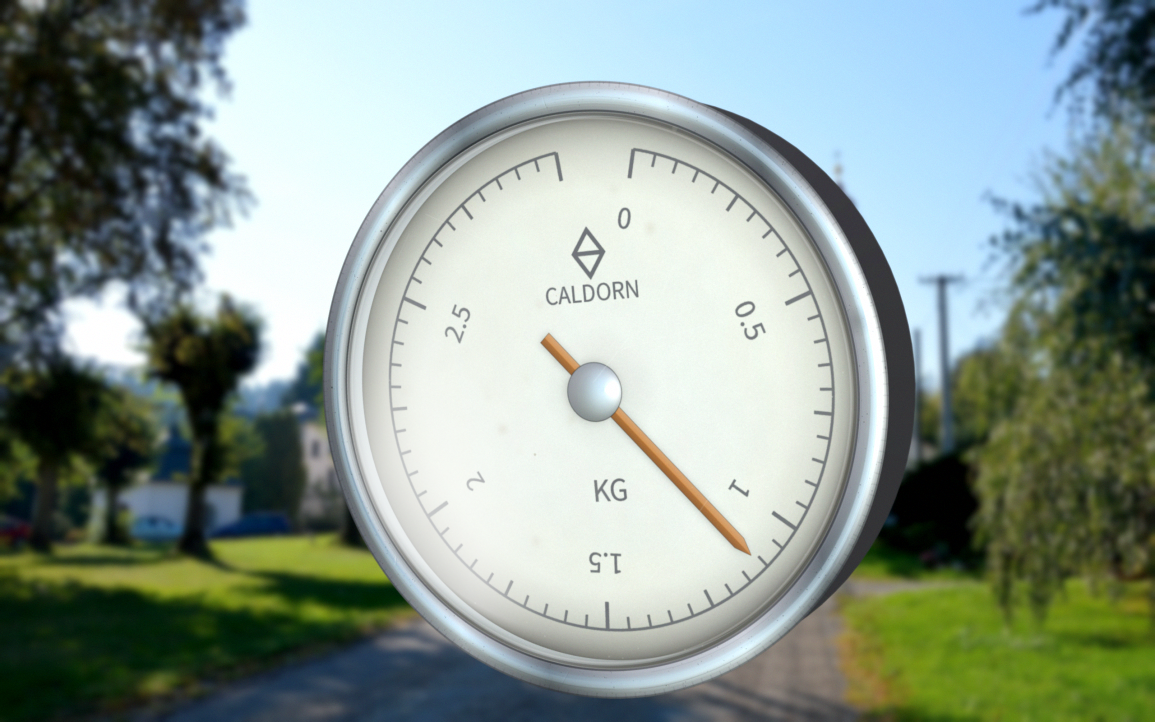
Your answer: 1.1 kg
